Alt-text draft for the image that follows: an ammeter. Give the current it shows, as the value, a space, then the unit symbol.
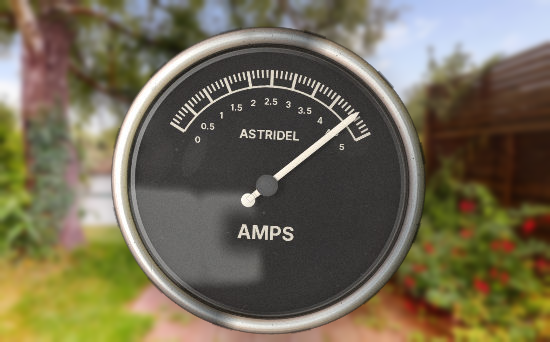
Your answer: 4.5 A
